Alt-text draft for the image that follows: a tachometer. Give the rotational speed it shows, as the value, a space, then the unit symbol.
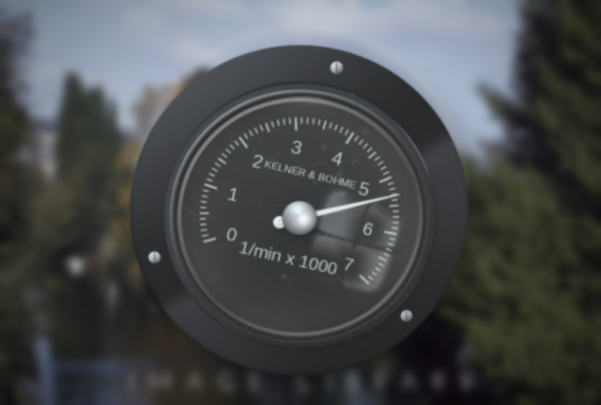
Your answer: 5300 rpm
